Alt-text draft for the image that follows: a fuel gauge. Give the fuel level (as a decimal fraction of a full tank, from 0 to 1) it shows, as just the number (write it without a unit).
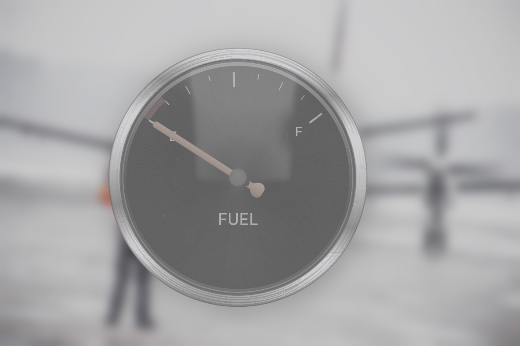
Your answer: 0
